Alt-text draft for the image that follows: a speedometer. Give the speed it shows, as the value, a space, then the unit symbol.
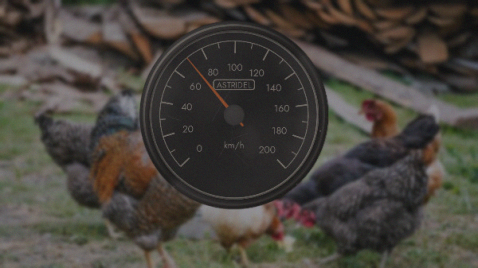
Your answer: 70 km/h
